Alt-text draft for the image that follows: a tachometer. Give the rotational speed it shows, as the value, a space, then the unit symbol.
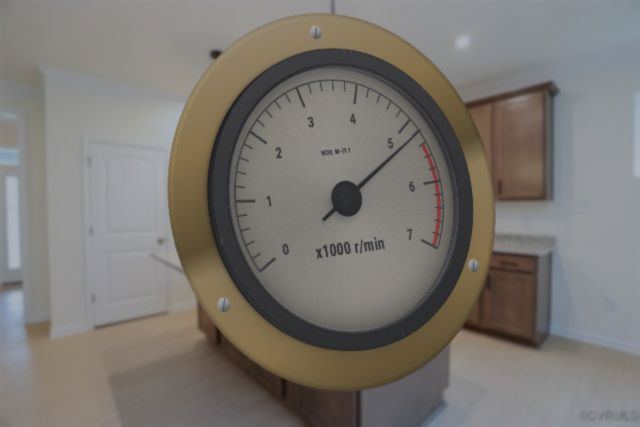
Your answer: 5200 rpm
